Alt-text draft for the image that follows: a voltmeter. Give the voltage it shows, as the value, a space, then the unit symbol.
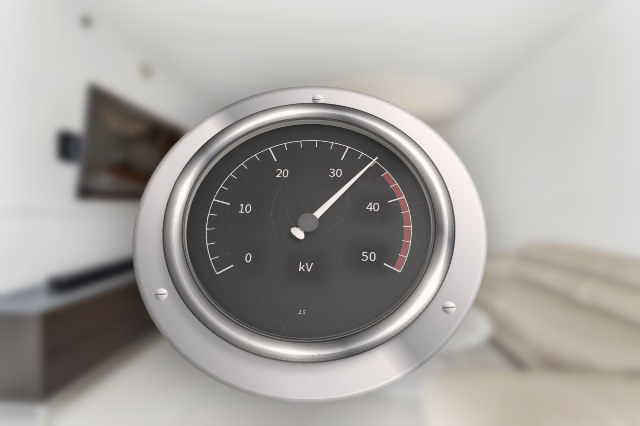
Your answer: 34 kV
